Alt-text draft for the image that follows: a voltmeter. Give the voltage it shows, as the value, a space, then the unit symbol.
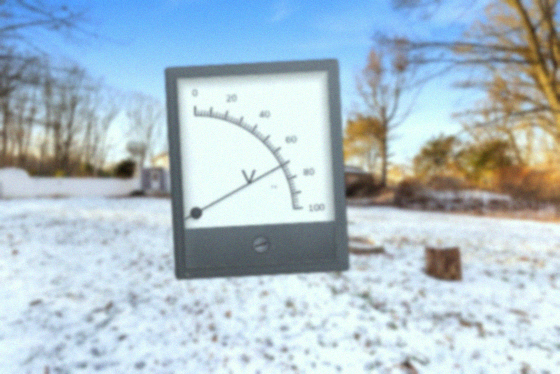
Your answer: 70 V
